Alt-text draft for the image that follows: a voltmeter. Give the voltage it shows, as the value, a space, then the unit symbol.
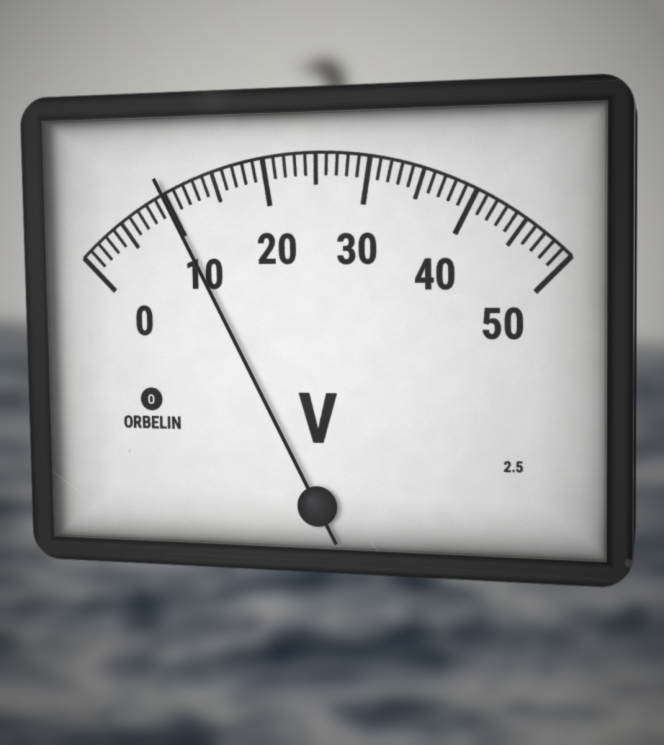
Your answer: 10 V
